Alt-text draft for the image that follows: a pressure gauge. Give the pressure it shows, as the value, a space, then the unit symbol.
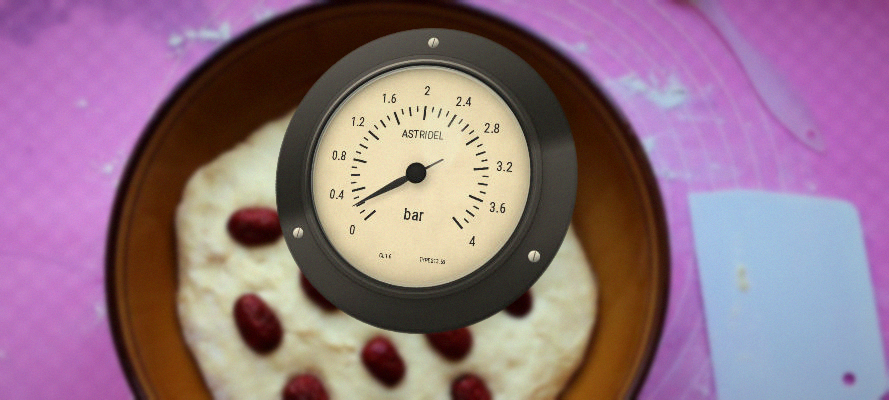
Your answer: 0.2 bar
